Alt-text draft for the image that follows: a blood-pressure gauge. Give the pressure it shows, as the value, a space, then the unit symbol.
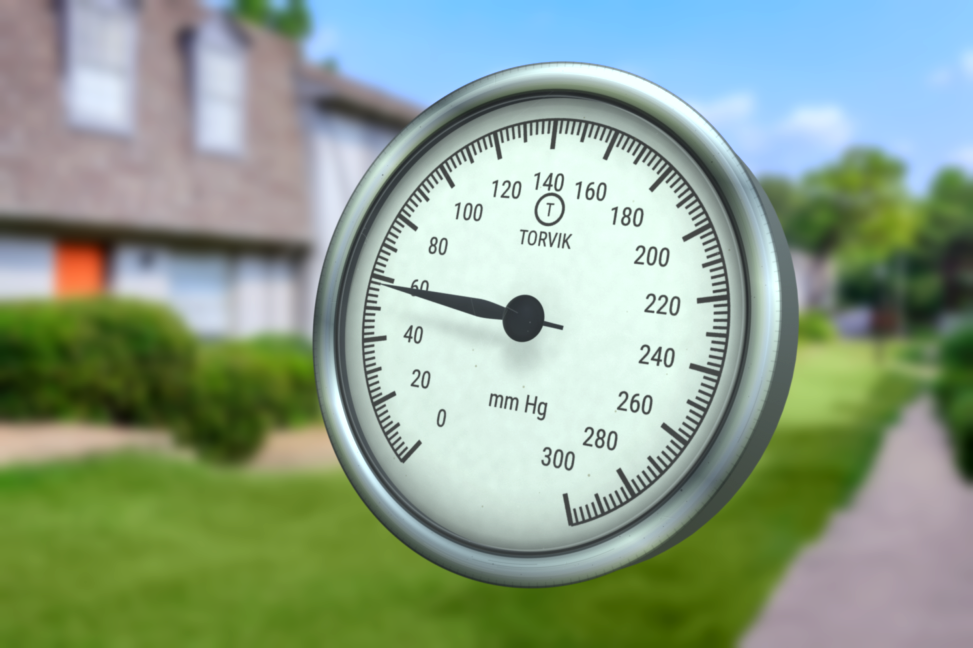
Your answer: 58 mmHg
